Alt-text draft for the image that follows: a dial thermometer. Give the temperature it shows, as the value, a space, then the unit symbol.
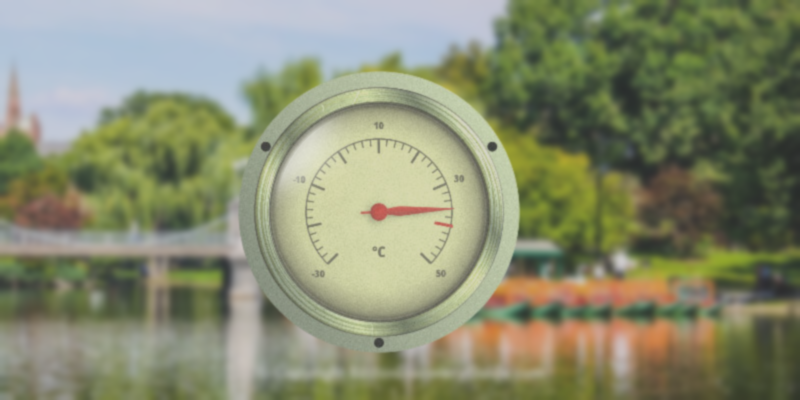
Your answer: 36 °C
